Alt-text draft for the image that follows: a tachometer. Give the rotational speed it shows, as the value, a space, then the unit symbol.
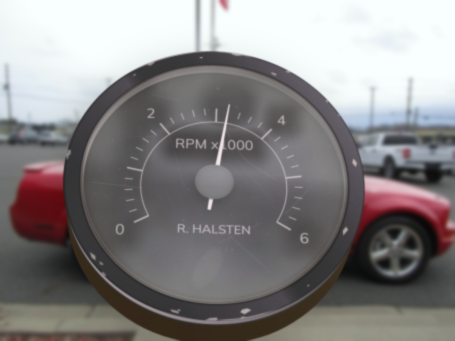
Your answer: 3200 rpm
